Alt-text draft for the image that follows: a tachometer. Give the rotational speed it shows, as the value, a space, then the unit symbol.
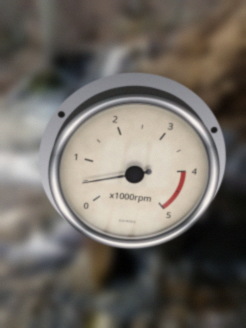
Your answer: 500 rpm
